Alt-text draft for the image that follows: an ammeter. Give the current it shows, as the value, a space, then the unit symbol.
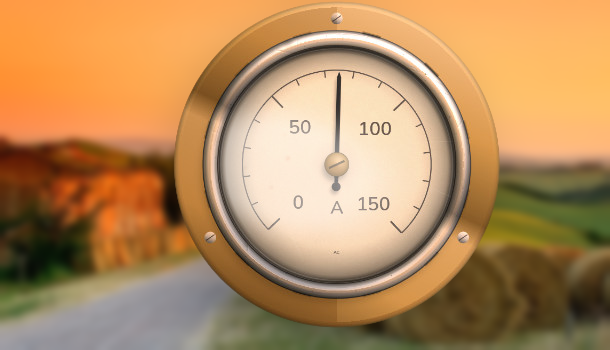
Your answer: 75 A
